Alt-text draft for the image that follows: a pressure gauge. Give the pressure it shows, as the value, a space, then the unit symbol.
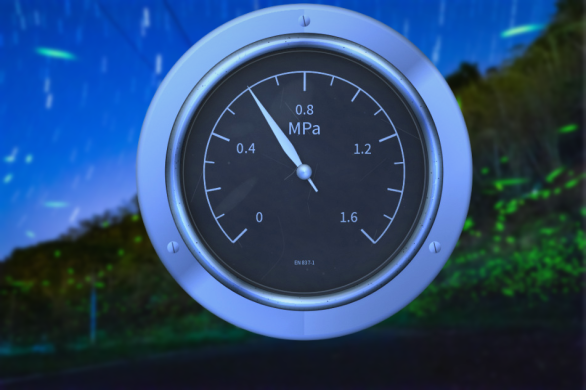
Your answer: 0.6 MPa
